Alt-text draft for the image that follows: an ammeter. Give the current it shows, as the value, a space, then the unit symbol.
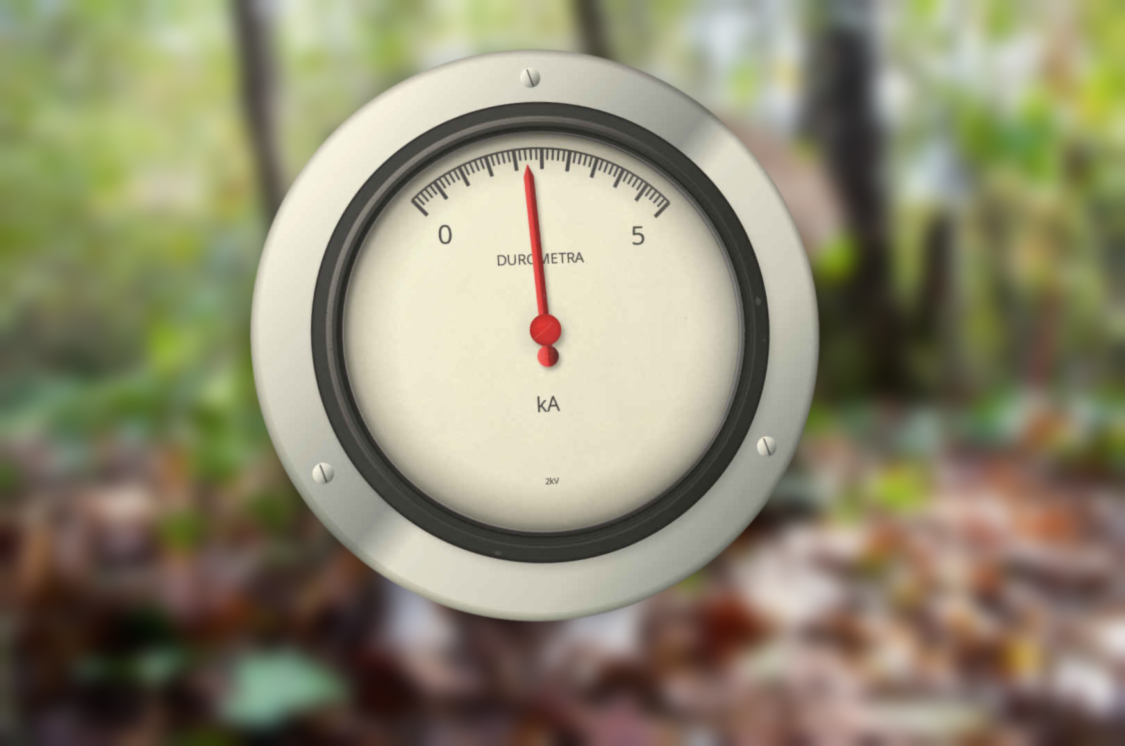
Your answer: 2.2 kA
